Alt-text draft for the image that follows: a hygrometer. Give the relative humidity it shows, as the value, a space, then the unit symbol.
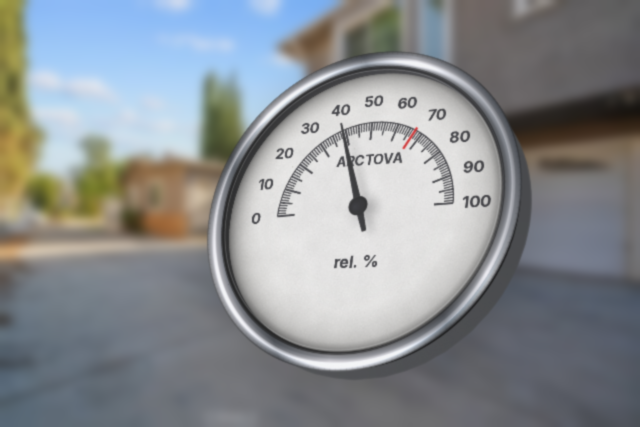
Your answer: 40 %
